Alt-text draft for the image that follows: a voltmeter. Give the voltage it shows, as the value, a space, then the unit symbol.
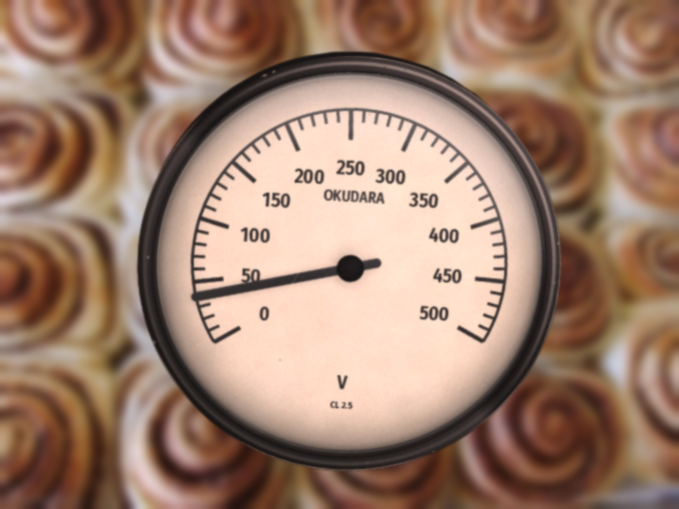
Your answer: 40 V
